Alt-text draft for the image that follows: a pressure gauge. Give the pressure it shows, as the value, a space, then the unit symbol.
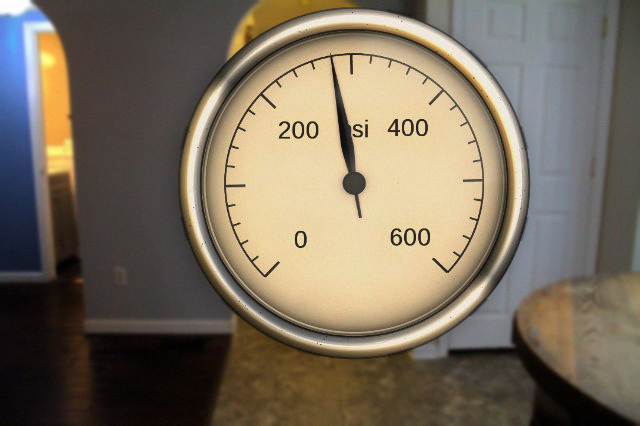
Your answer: 280 psi
